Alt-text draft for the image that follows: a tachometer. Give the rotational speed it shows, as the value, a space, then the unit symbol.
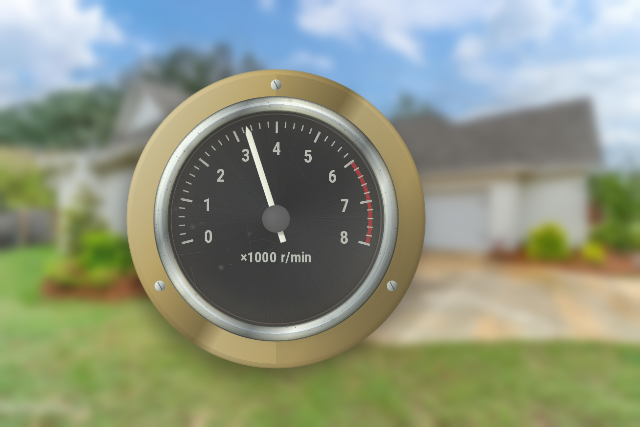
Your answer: 3300 rpm
